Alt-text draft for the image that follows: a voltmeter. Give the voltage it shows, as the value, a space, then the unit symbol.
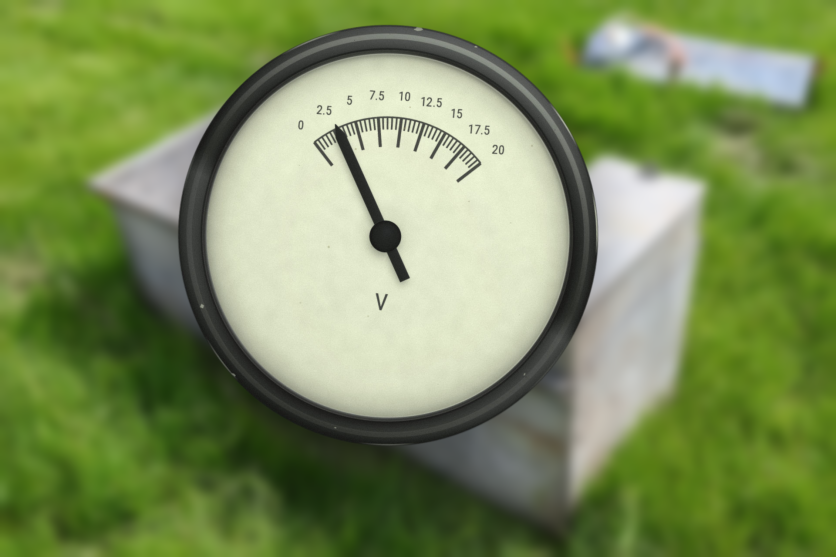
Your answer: 3 V
